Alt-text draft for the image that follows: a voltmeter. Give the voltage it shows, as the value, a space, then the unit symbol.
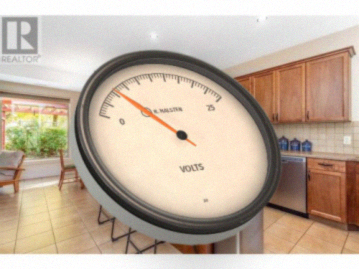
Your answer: 5 V
